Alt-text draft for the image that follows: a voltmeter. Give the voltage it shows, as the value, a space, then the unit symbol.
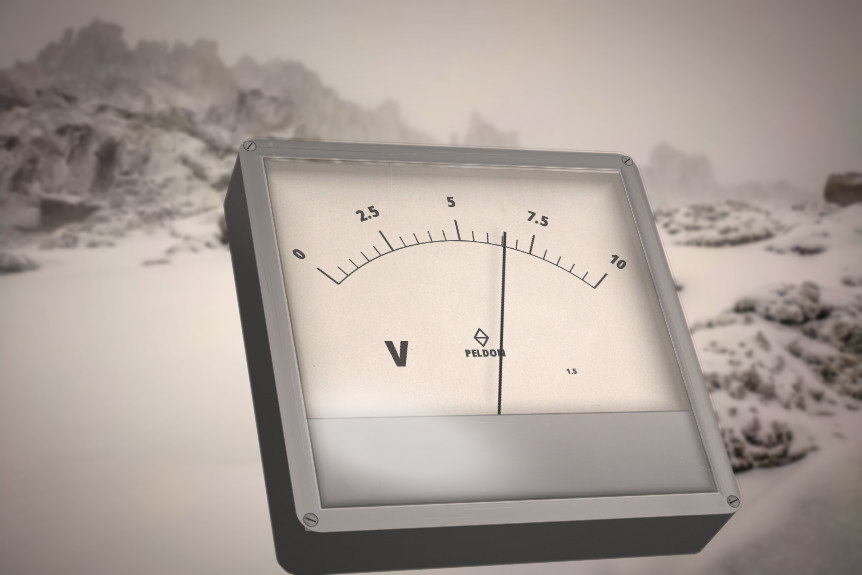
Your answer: 6.5 V
